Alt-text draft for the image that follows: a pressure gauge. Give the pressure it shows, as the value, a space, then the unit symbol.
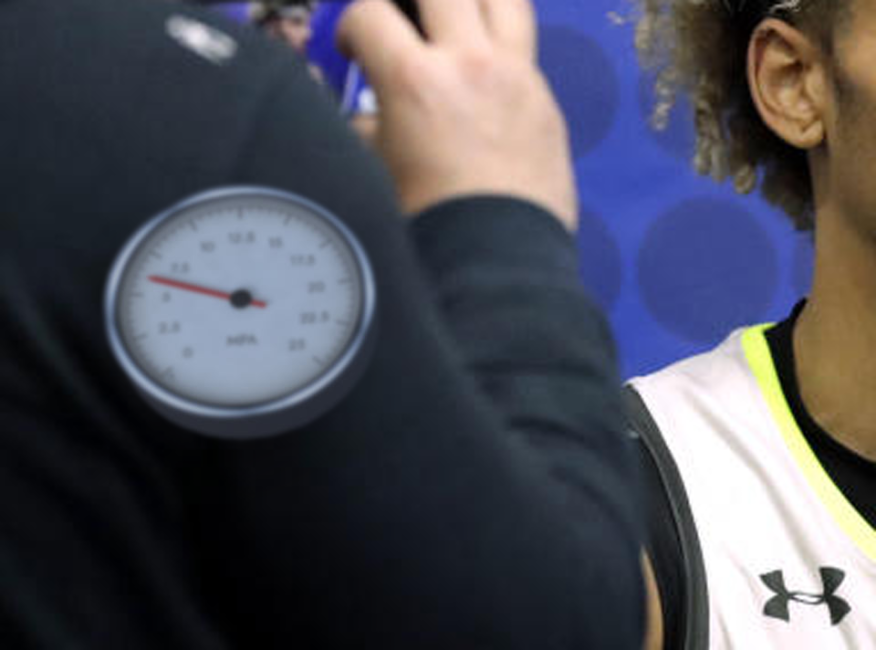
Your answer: 6 MPa
